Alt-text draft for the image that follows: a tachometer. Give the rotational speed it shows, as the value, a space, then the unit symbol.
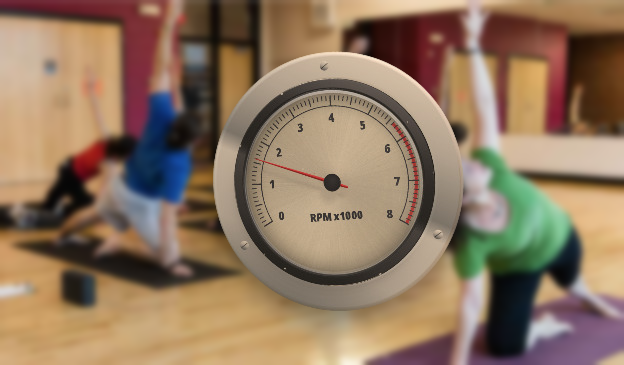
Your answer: 1600 rpm
